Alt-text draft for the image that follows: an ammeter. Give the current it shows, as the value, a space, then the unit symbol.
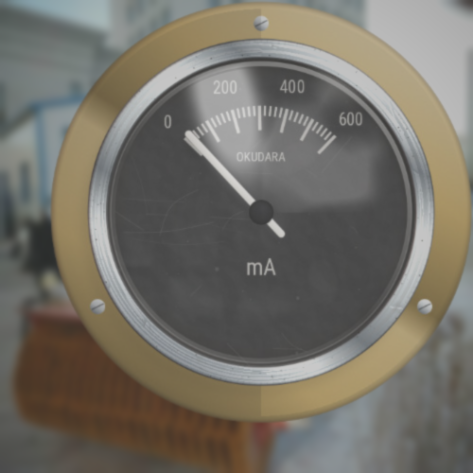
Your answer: 20 mA
